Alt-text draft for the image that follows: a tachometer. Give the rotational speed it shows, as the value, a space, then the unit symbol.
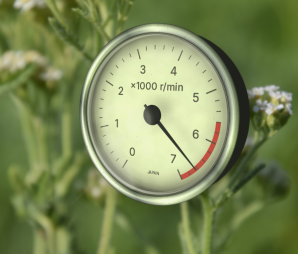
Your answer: 6600 rpm
